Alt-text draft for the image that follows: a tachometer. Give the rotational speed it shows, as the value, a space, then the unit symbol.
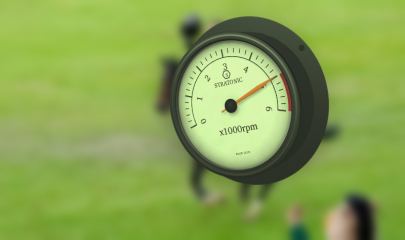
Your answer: 5000 rpm
